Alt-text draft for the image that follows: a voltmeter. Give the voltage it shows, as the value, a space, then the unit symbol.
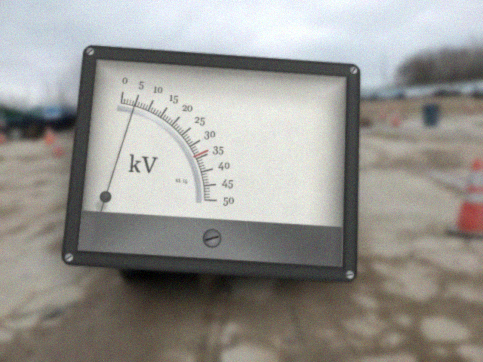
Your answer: 5 kV
